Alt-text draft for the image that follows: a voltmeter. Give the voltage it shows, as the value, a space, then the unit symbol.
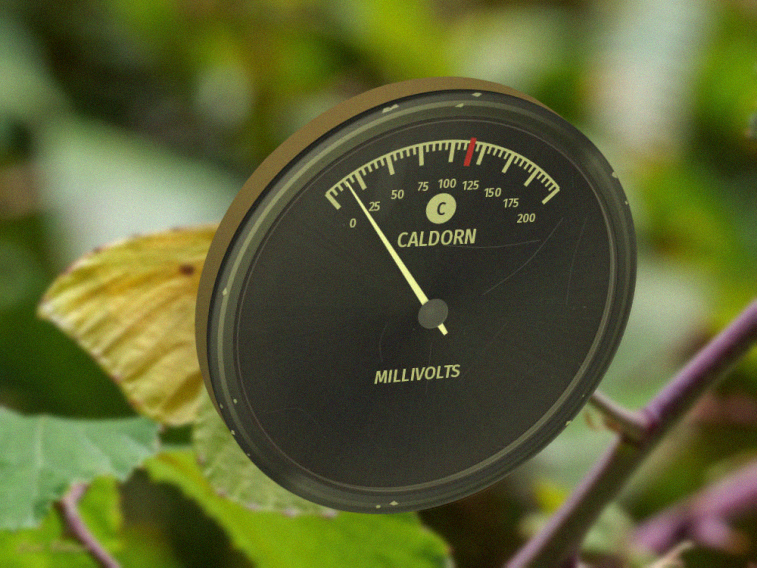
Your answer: 15 mV
